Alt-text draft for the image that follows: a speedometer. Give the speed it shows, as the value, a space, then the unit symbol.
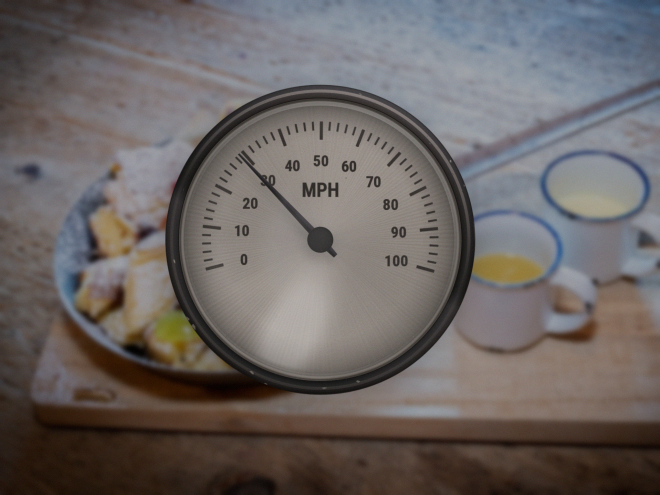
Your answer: 29 mph
